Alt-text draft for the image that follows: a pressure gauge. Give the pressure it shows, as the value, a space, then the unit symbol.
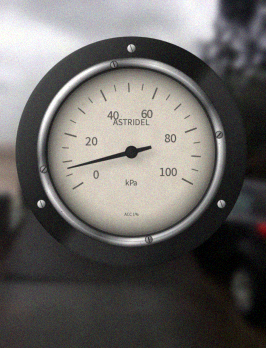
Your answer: 7.5 kPa
